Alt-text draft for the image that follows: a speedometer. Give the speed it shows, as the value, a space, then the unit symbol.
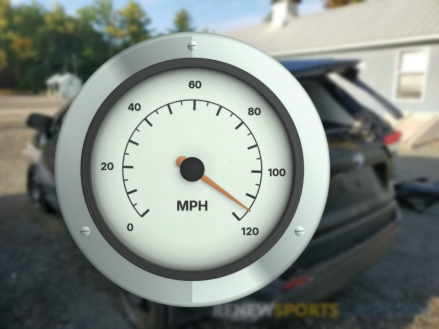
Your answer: 115 mph
